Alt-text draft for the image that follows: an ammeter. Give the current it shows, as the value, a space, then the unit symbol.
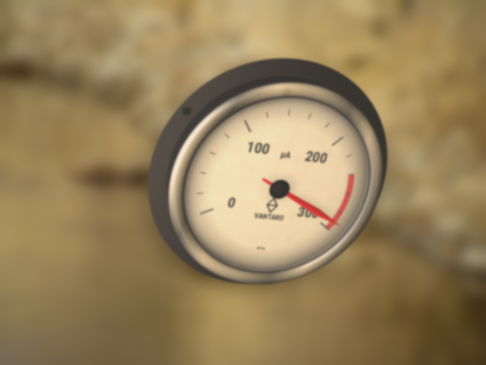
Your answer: 290 µA
